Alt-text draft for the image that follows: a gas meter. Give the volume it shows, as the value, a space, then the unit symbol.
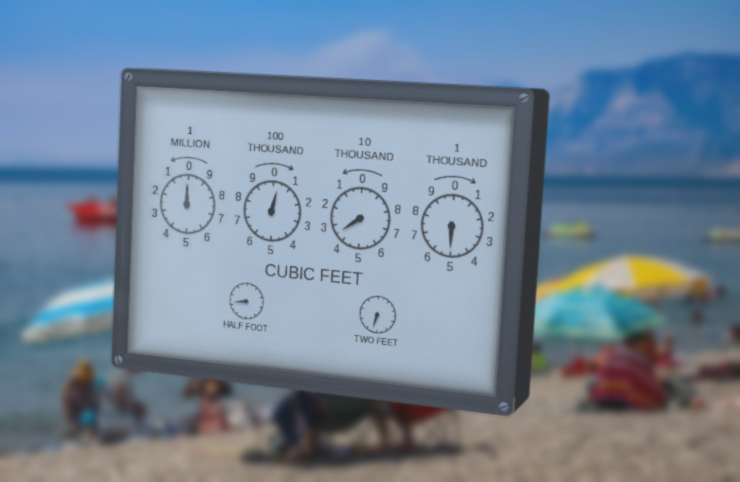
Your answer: 3500 ft³
